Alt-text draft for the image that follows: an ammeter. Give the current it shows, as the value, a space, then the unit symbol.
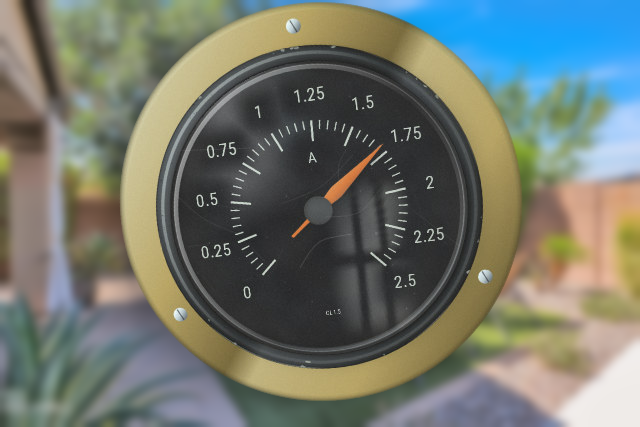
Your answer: 1.7 A
